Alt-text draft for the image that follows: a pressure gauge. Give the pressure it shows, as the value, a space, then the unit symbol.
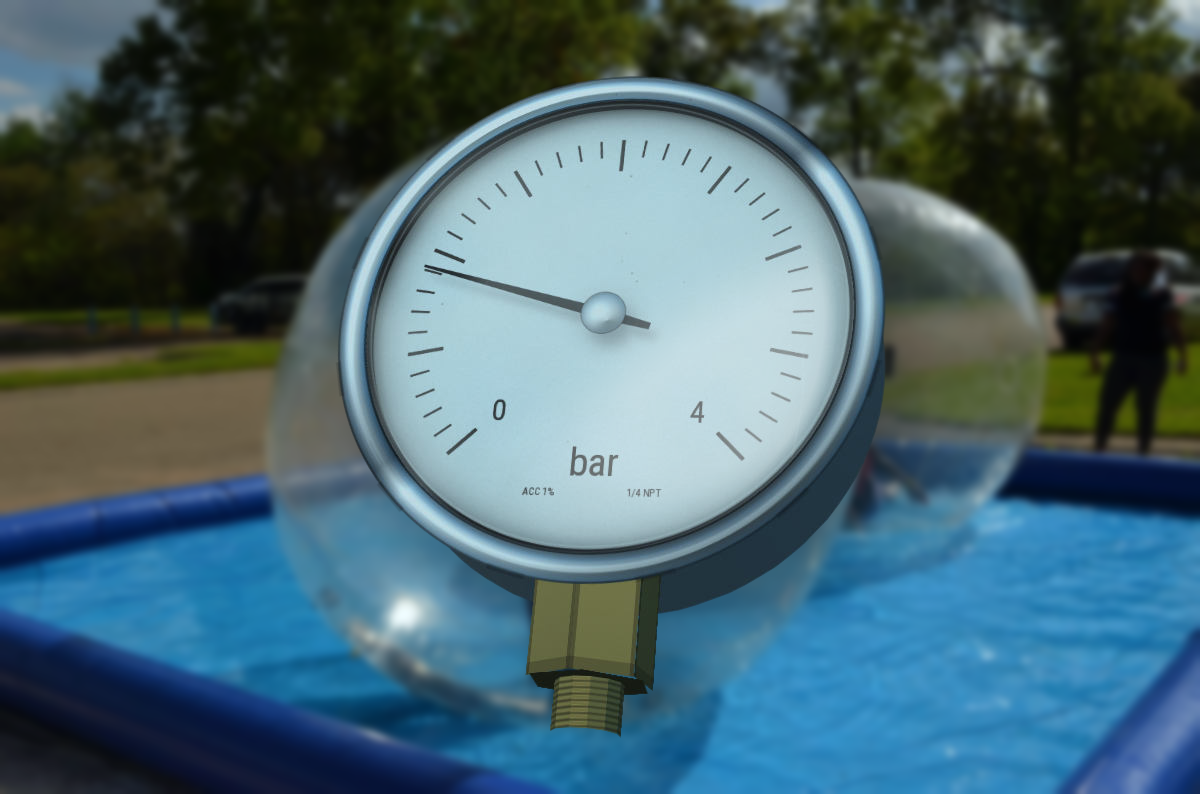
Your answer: 0.9 bar
